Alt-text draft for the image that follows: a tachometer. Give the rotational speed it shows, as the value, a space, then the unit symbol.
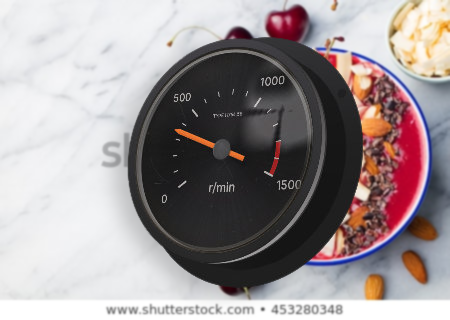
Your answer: 350 rpm
